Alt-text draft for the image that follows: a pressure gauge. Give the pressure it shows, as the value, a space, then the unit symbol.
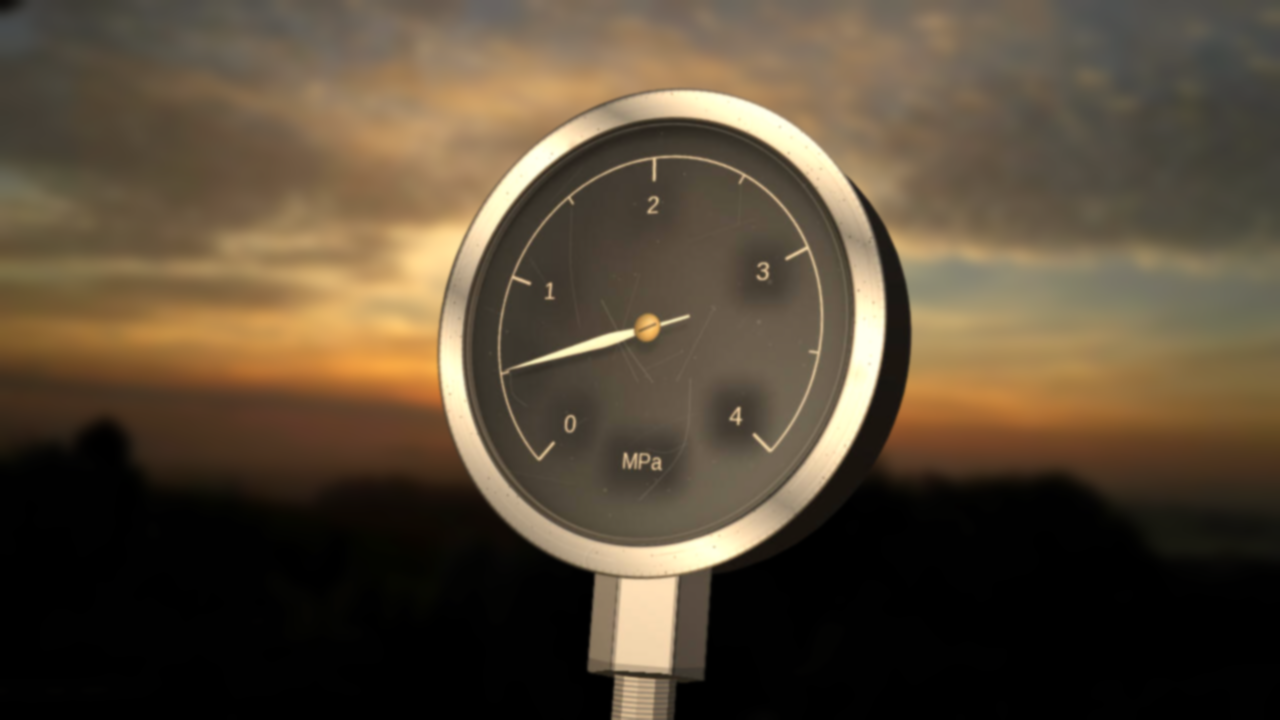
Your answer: 0.5 MPa
